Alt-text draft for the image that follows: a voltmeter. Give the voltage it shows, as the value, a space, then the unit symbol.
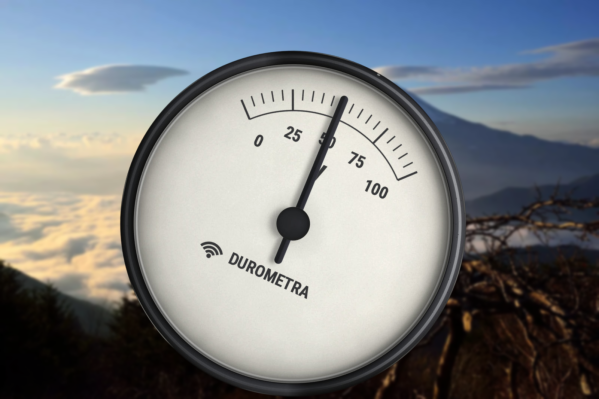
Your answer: 50 V
